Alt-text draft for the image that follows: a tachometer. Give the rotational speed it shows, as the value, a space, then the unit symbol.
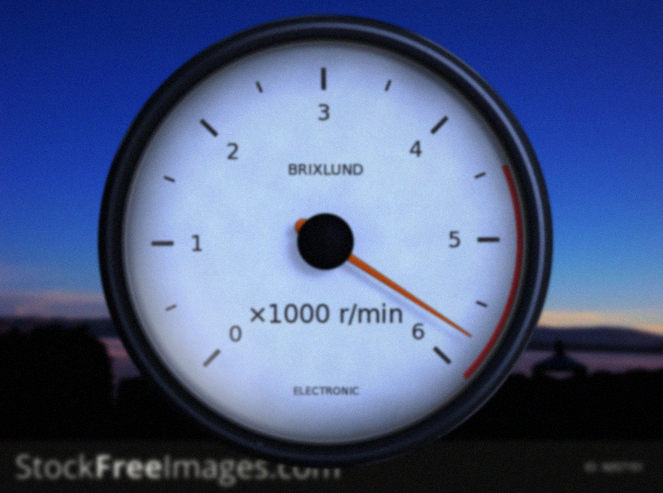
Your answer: 5750 rpm
